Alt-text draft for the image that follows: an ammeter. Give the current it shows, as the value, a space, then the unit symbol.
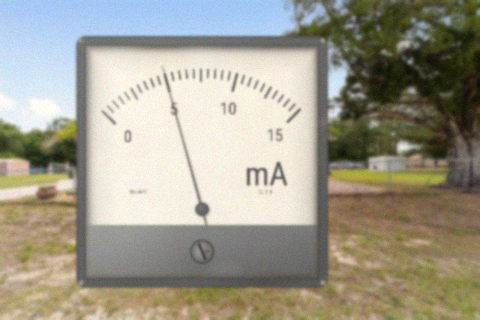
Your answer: 5 mA
